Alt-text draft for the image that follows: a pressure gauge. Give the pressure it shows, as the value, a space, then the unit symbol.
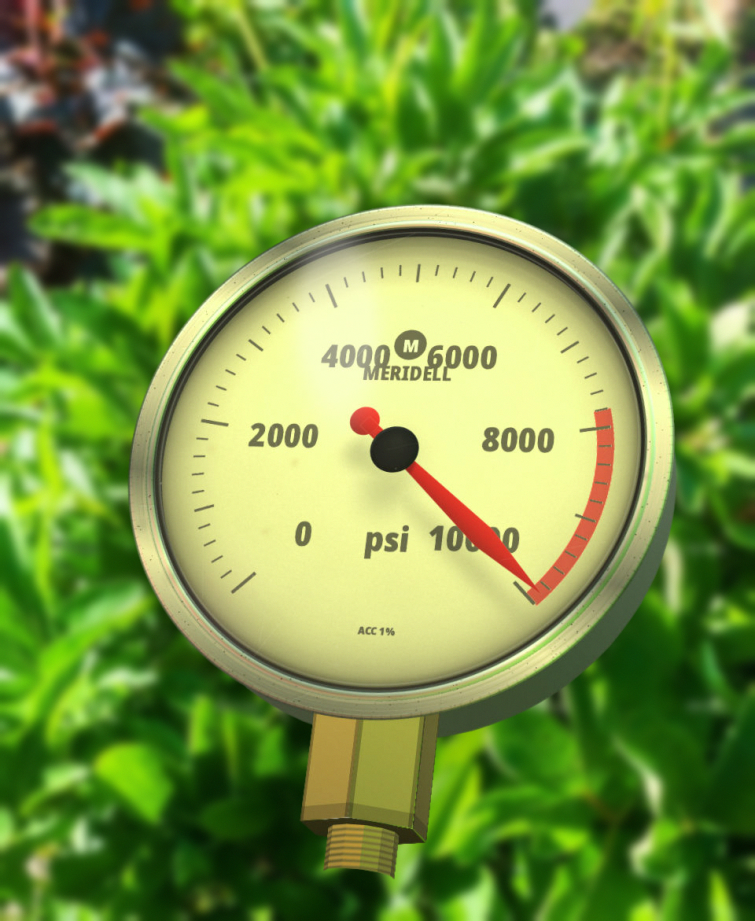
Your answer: 9900 psi
